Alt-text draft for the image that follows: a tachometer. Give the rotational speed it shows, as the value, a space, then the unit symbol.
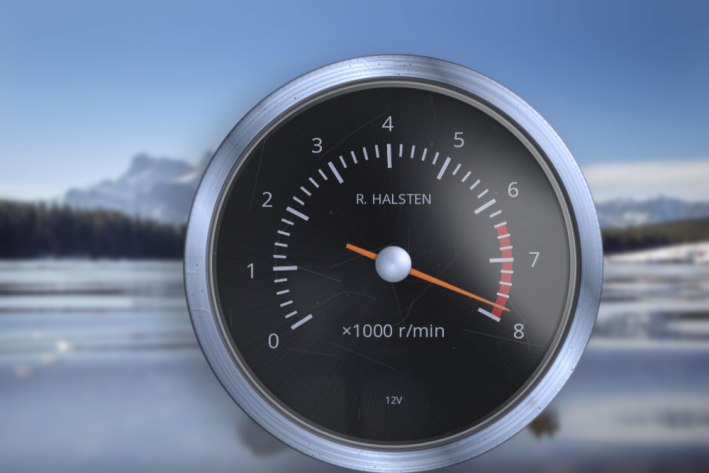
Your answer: 7800 rpm
